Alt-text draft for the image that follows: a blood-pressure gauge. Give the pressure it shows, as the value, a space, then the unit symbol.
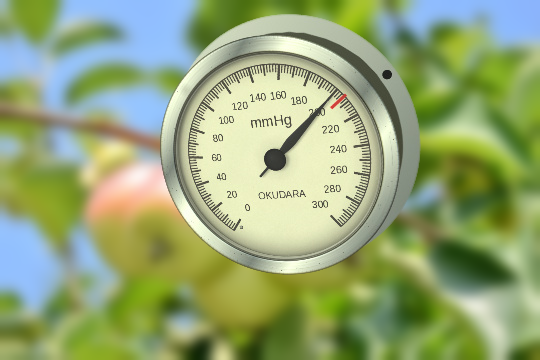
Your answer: 200 mmHg
